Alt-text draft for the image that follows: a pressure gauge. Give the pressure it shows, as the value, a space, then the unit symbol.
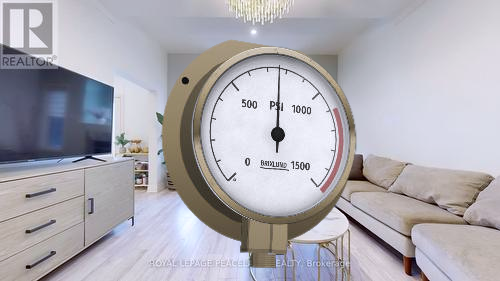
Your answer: 750 psi
